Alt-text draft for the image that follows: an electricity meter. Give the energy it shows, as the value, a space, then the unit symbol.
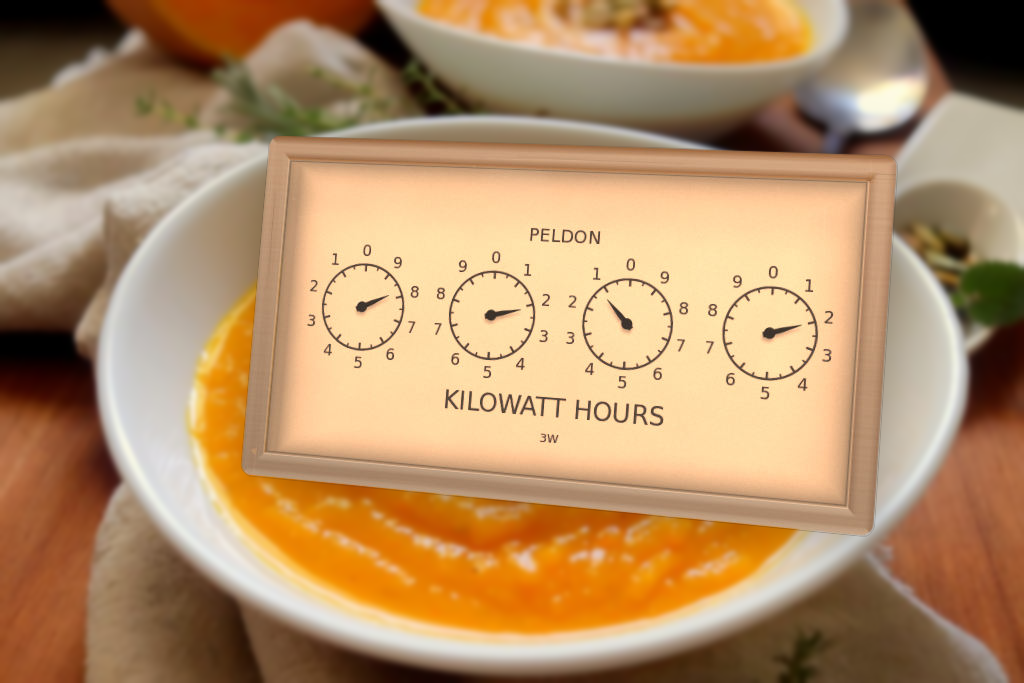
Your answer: 8212 kWh
